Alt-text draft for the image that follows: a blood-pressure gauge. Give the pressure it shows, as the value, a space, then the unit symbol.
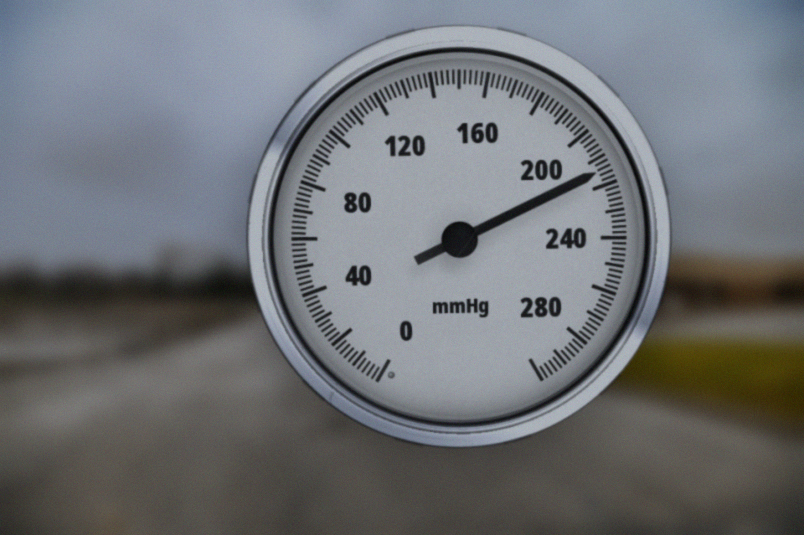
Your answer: 214 mmHg
